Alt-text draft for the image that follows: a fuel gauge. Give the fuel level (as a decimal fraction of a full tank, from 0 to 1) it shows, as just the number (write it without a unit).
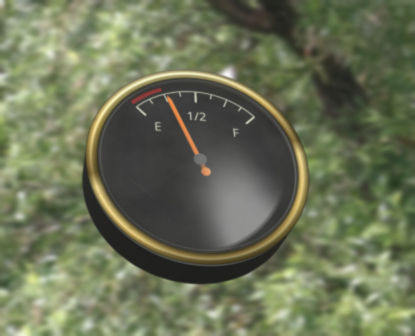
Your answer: 0.25
